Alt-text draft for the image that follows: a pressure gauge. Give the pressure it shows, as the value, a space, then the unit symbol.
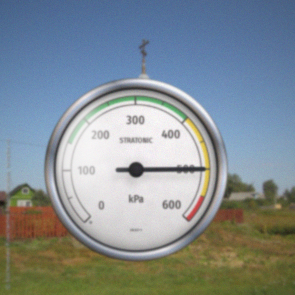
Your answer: 500 kPa
